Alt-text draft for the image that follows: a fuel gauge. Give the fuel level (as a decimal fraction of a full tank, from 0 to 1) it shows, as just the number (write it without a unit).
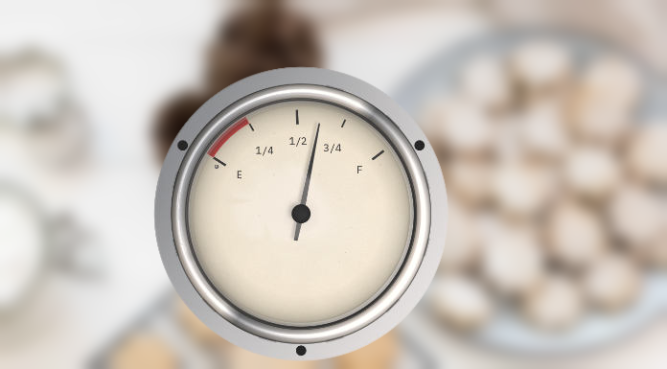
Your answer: 0.625
